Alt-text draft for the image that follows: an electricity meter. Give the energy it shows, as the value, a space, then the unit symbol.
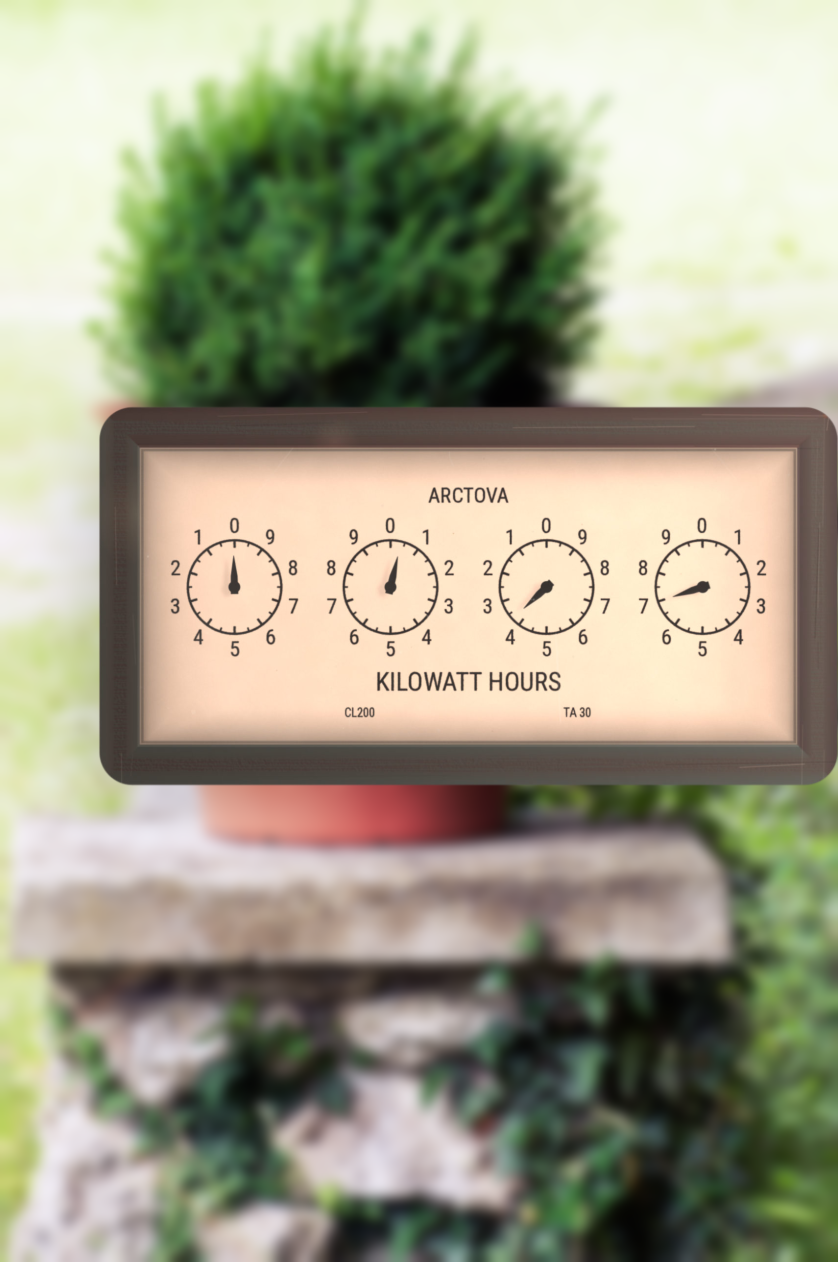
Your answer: 37 kWh
